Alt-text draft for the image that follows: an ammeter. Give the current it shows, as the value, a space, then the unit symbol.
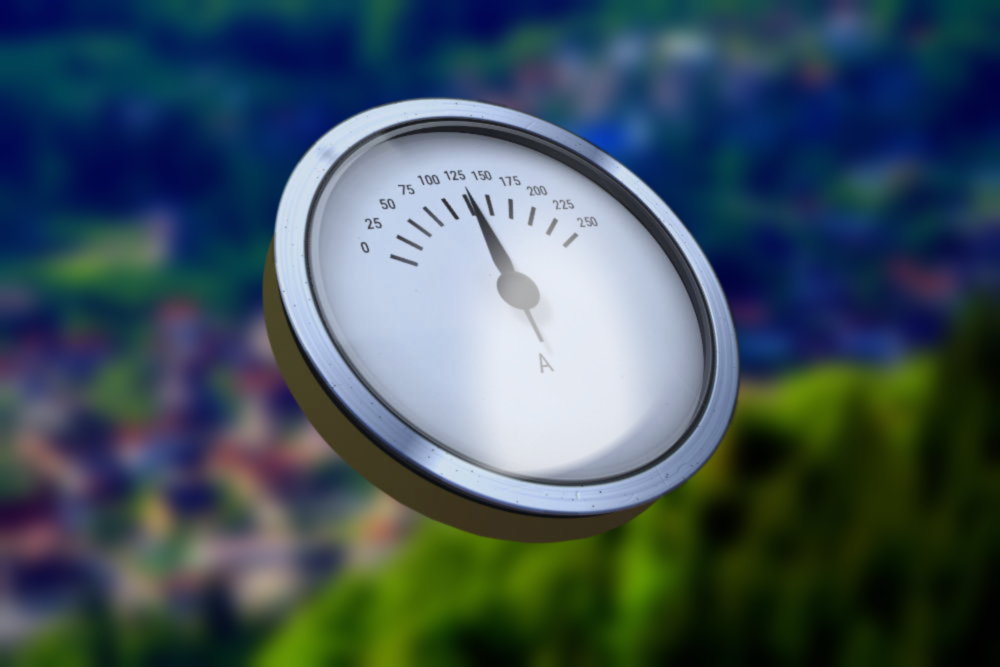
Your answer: 125 A
